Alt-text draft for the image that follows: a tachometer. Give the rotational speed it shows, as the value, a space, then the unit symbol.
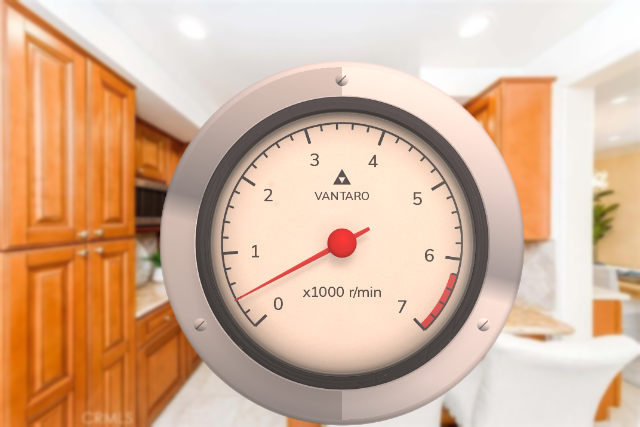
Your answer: 400 rpm
